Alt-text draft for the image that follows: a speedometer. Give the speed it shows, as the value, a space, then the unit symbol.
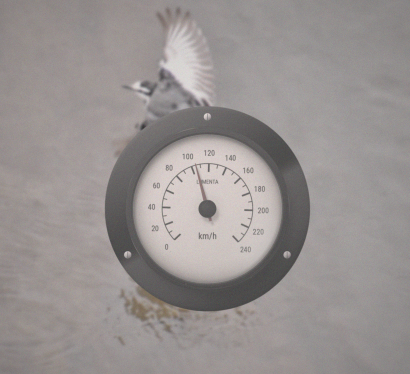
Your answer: 105 km/h
